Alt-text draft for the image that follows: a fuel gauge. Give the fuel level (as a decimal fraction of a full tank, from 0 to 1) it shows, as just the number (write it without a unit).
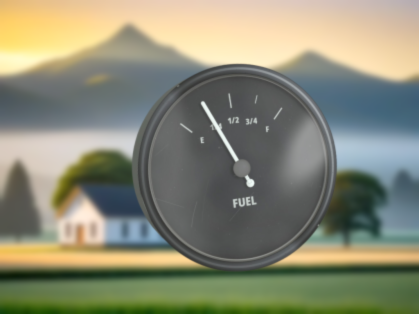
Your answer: 0.25
